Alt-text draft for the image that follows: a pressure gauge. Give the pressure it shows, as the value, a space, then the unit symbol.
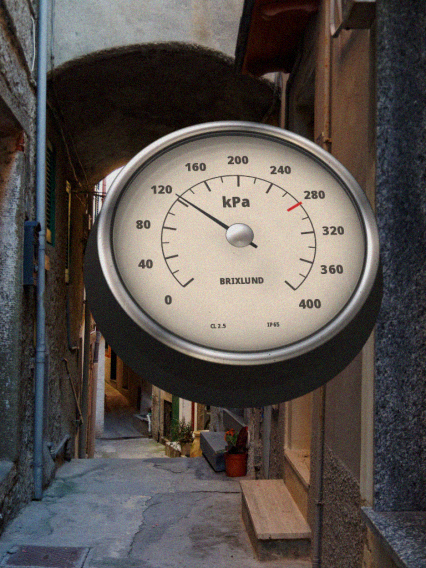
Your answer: 120 kPa
